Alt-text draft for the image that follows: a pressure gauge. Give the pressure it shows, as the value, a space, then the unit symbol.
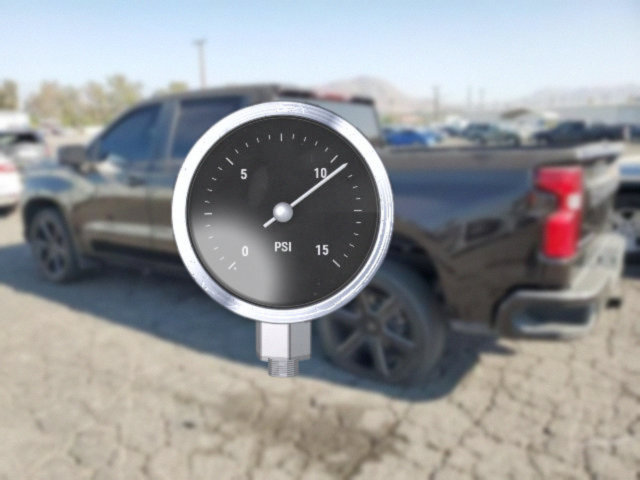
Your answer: 10.5 psi
